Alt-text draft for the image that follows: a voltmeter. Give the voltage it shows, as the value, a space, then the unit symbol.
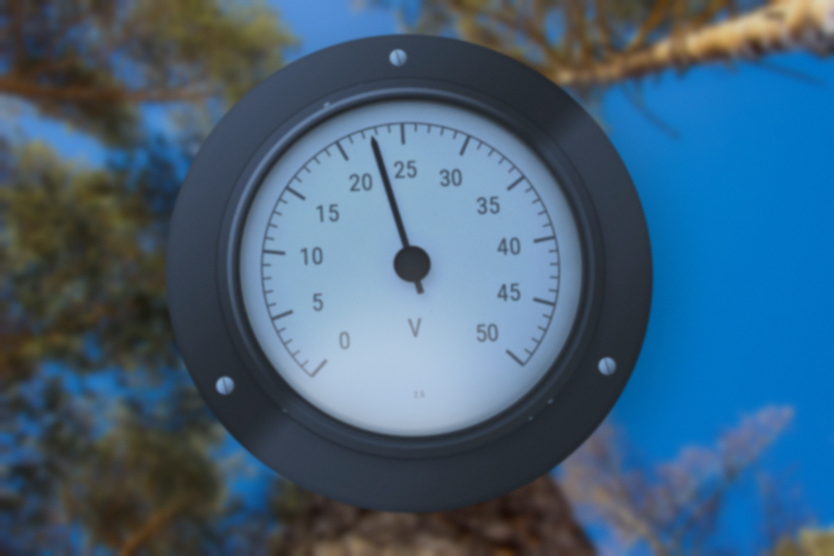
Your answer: 22.5 V
